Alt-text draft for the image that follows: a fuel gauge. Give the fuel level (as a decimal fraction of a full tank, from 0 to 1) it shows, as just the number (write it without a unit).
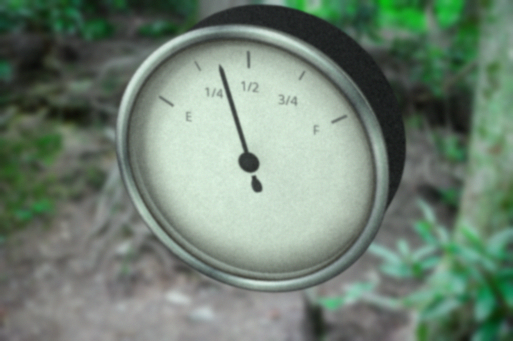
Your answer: 0.375
